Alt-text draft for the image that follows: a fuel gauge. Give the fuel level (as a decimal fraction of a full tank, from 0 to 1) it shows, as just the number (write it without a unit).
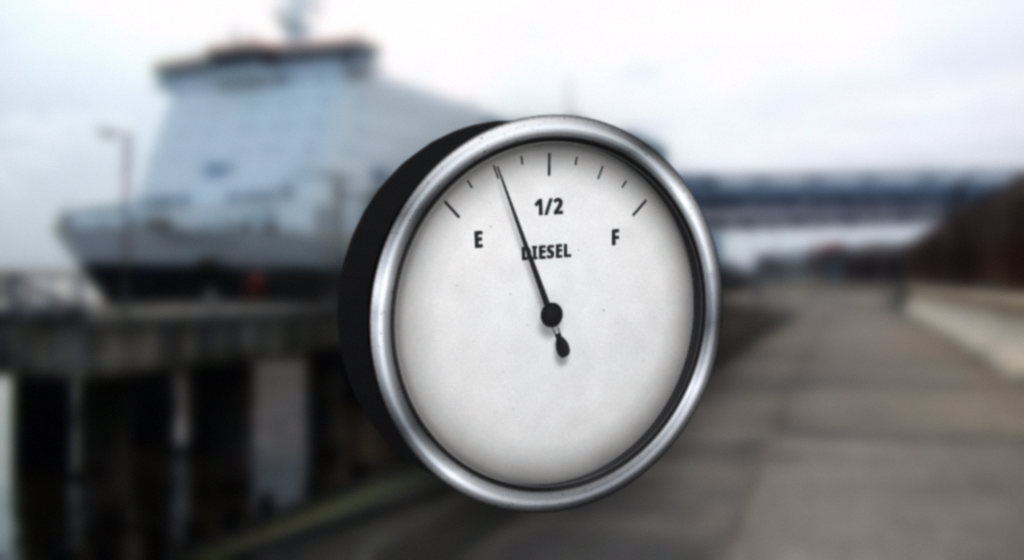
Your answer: 0.25
